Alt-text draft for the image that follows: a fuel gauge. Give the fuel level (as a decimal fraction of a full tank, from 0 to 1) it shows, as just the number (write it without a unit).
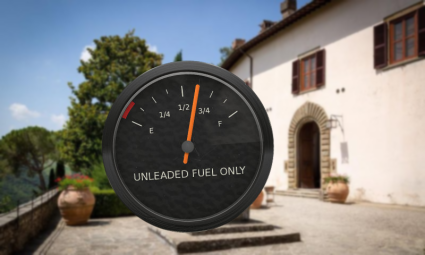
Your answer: 0.625
